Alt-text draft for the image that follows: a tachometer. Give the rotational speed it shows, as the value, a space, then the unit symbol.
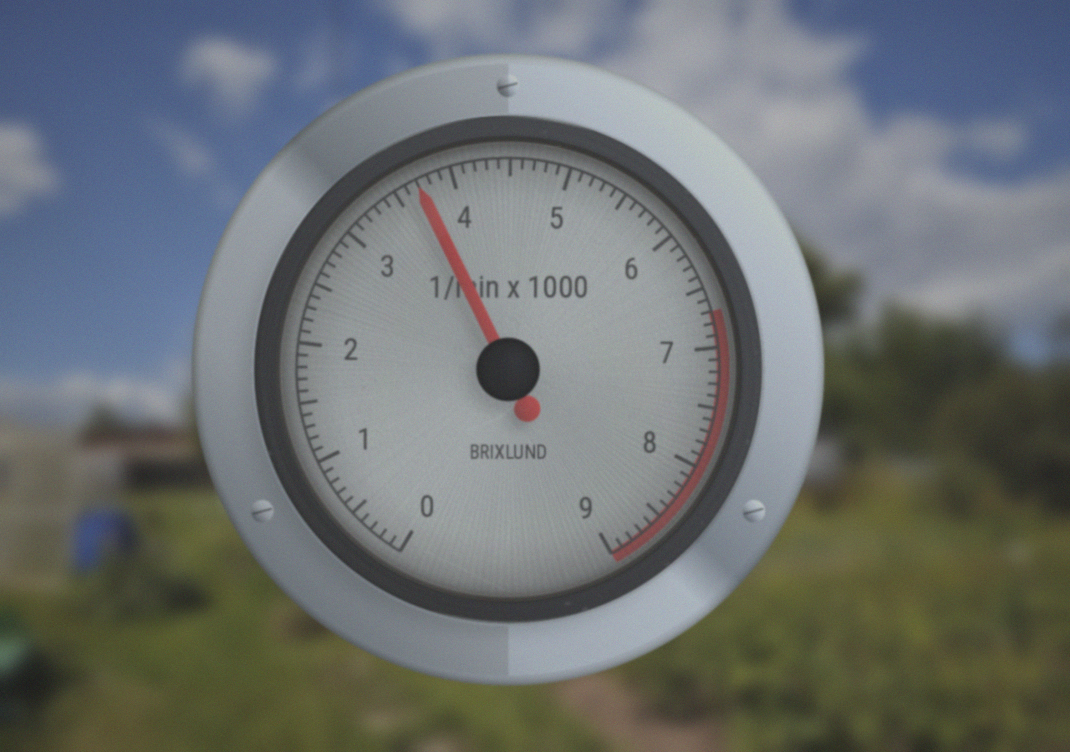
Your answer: 3700 rpm
